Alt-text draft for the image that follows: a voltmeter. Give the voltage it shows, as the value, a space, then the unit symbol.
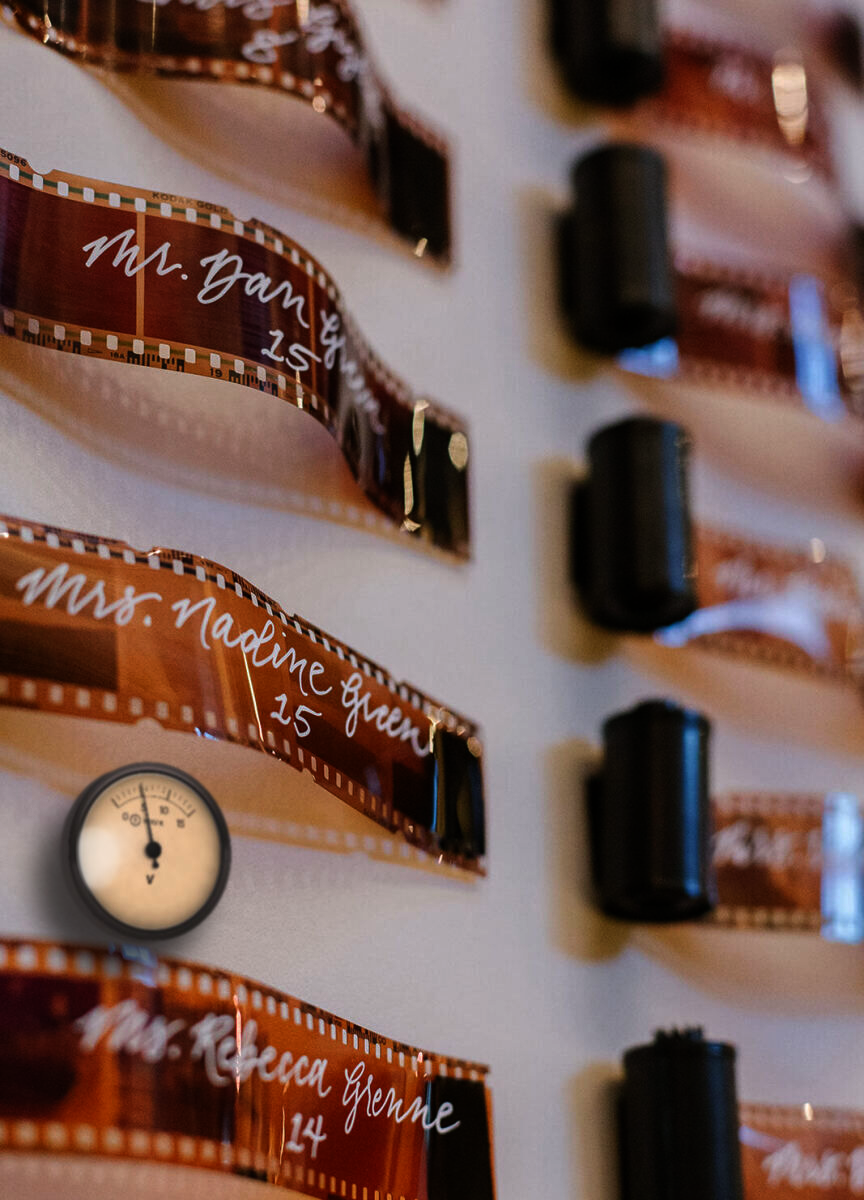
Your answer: 5 V
